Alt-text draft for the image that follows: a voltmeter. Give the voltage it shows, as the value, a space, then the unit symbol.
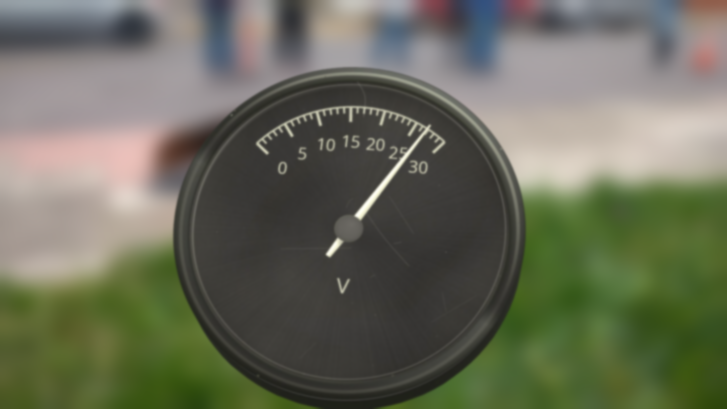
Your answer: 27 V
